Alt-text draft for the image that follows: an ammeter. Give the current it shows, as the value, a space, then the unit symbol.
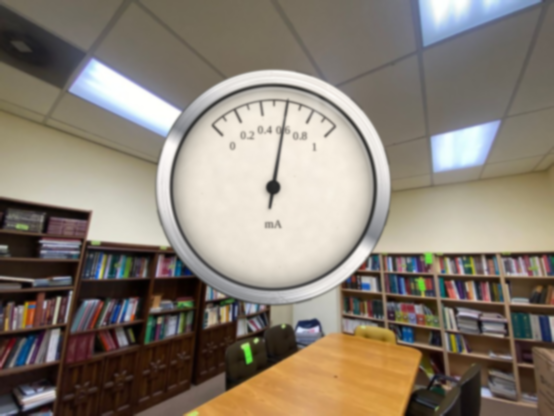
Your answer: 0.6 mA
